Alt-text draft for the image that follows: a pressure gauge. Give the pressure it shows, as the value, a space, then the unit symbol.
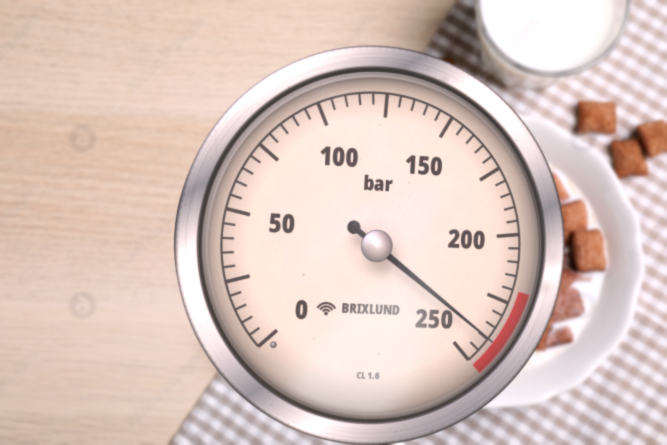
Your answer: 240 bar
